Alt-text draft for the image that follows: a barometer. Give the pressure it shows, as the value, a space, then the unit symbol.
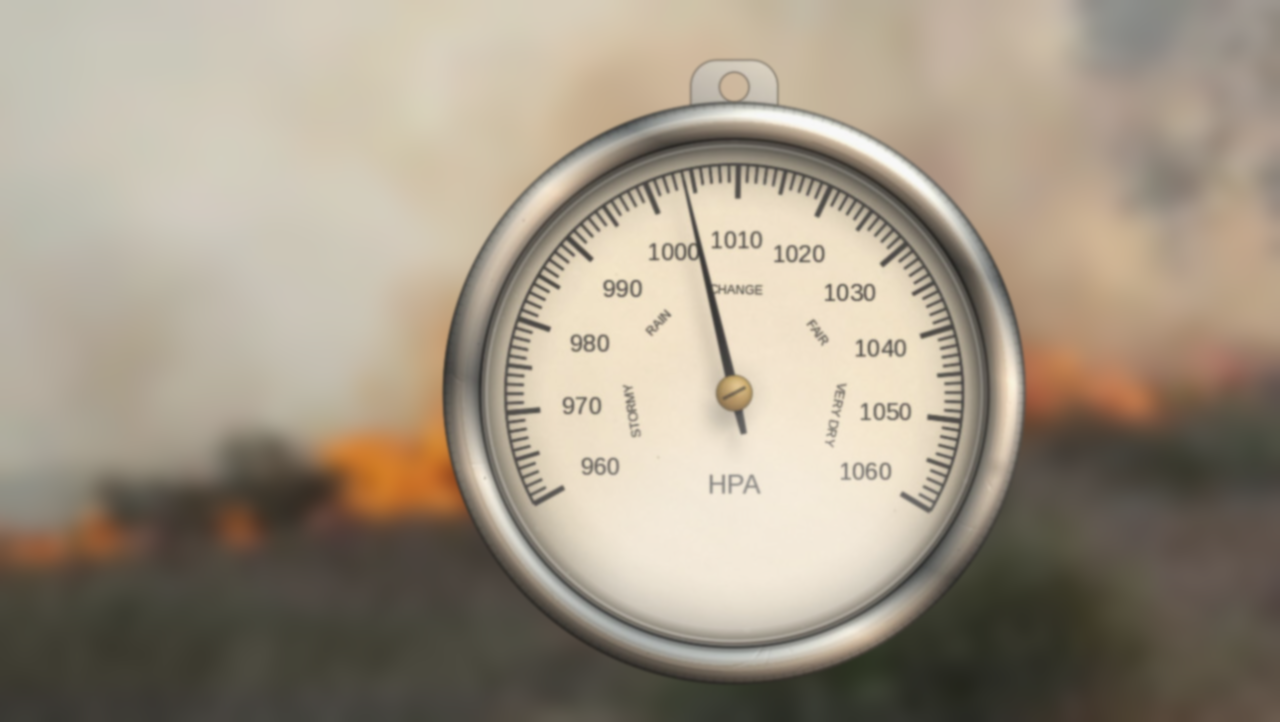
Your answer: 1004 hPa
